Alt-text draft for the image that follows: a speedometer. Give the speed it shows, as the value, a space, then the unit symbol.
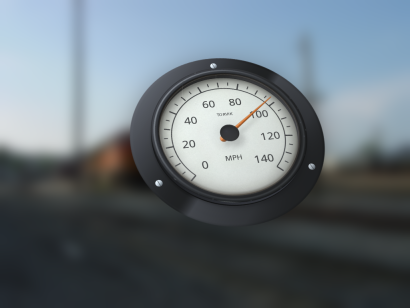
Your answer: 97.5 mph
